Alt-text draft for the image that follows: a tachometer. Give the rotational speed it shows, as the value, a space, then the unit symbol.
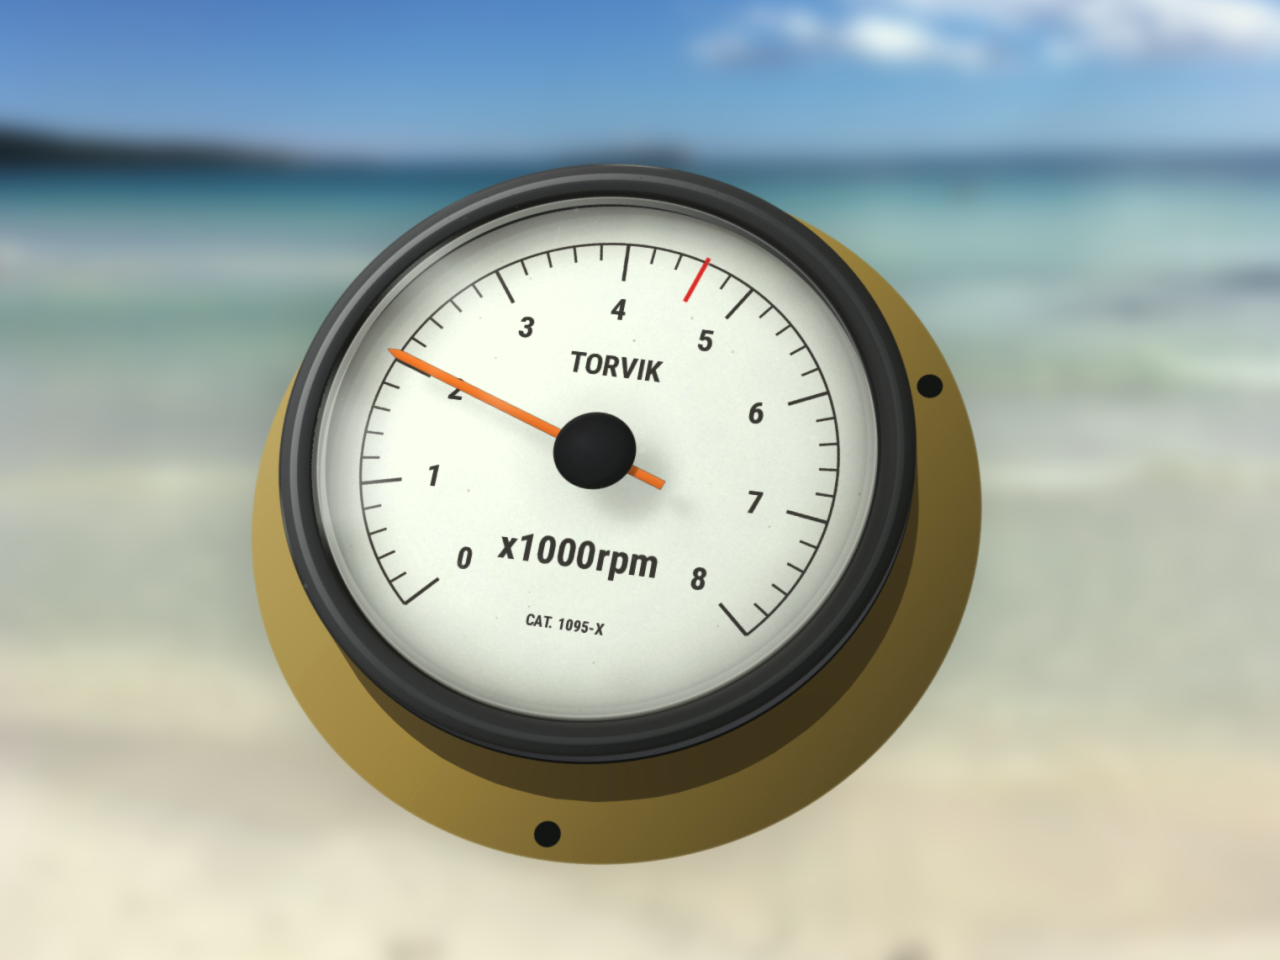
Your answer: 2000 rpm
